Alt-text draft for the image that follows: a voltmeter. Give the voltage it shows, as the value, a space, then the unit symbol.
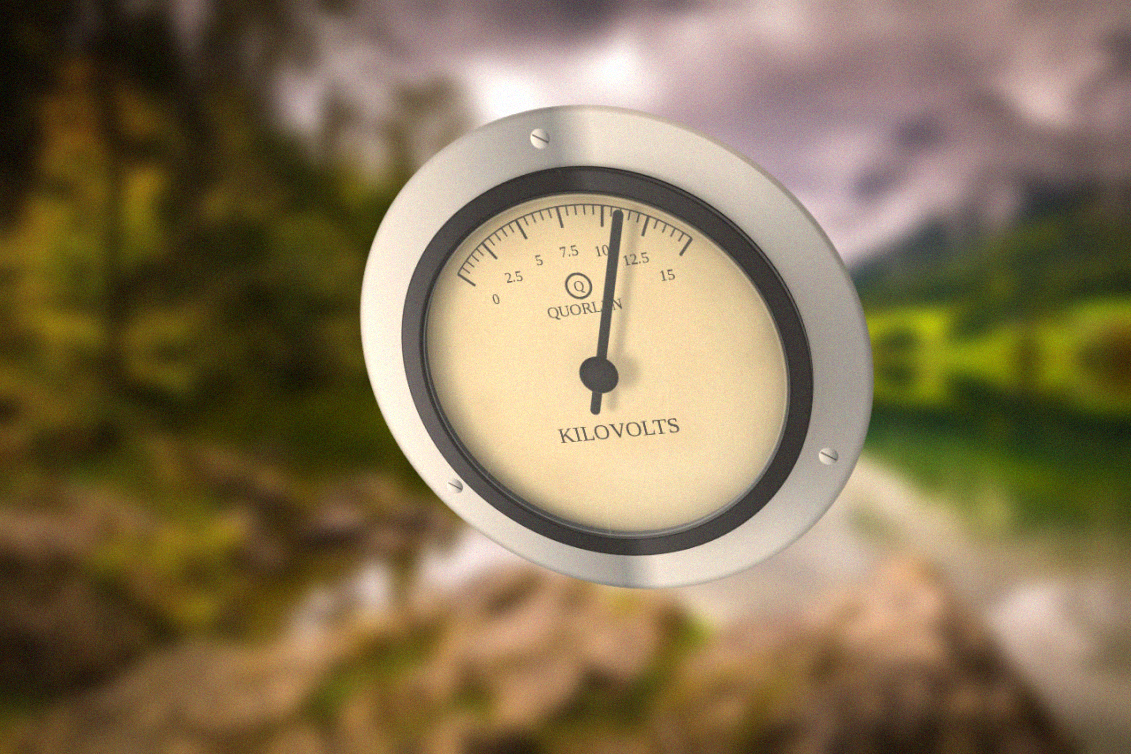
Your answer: 11 kV
